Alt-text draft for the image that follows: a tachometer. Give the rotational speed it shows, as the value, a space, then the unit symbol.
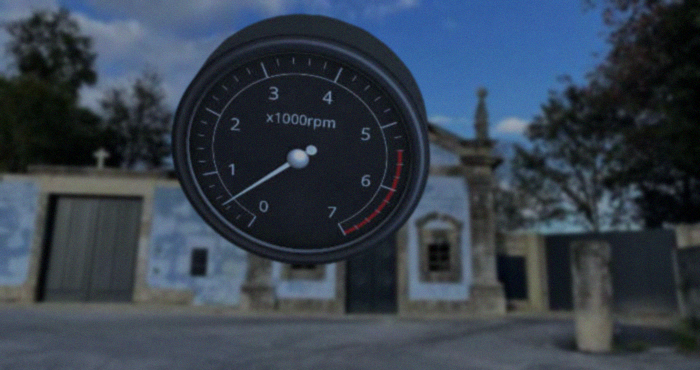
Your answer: 500 rpm
